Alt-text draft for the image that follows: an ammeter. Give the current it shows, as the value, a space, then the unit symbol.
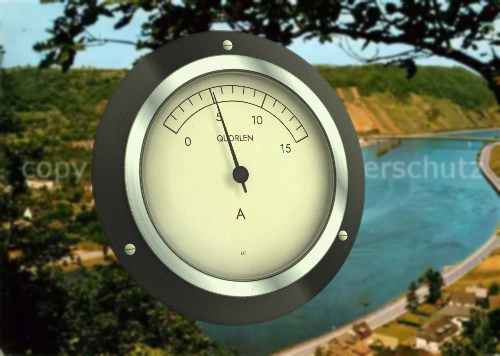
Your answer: 5 A
